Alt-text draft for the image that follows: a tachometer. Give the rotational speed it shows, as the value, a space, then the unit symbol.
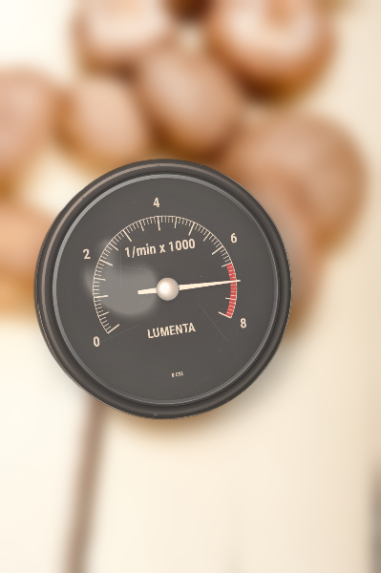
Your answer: 7000 rpm
